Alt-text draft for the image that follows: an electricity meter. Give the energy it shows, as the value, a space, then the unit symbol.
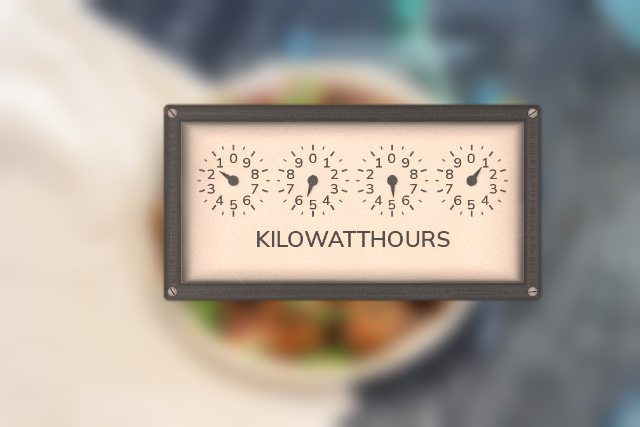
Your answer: 1551 kWh
